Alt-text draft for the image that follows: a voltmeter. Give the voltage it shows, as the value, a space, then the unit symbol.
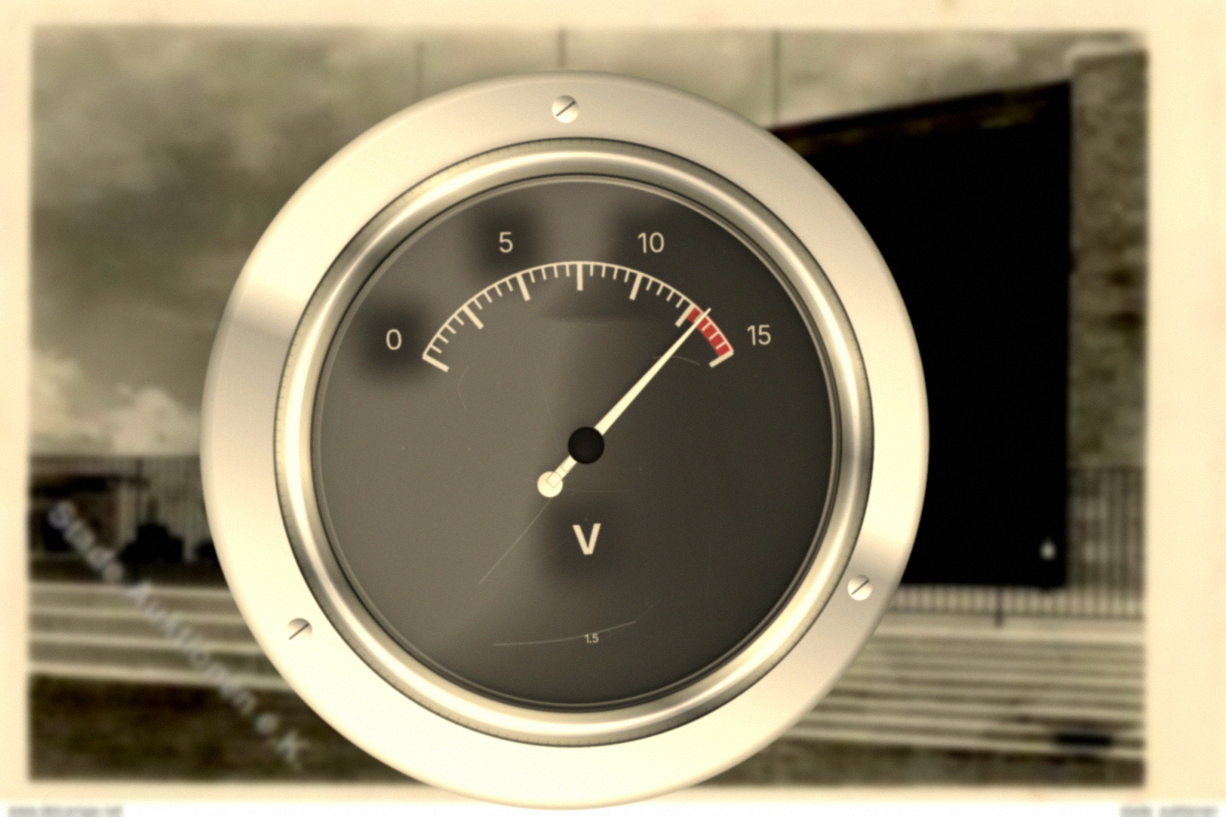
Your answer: 13 V
